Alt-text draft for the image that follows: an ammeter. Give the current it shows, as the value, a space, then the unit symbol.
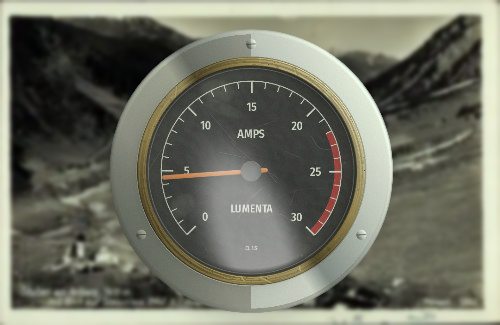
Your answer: 4.5 A
